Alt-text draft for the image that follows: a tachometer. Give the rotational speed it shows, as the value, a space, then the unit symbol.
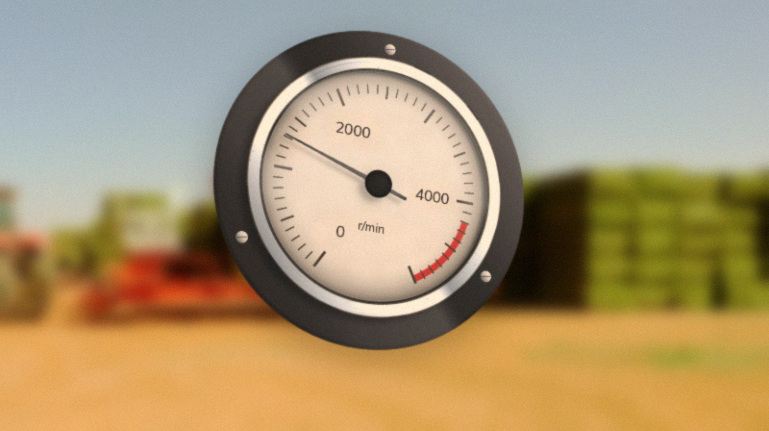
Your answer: 1300 rpm
